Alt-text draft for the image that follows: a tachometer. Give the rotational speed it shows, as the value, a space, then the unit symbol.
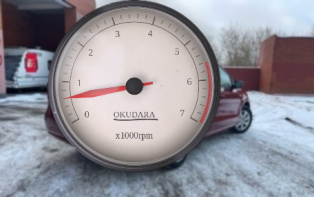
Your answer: 600 rpm
